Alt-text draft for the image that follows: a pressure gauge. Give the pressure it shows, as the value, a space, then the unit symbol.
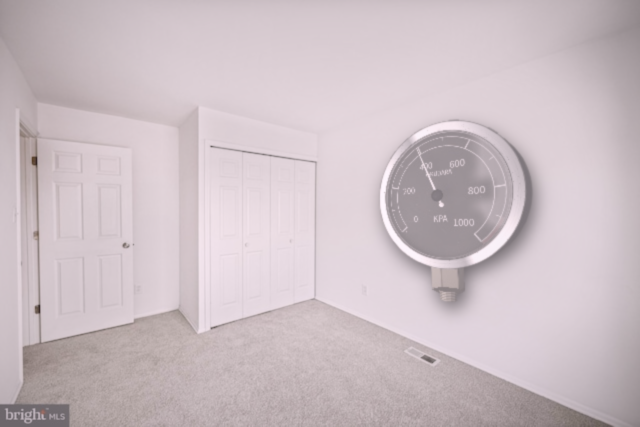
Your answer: 400 kPa
